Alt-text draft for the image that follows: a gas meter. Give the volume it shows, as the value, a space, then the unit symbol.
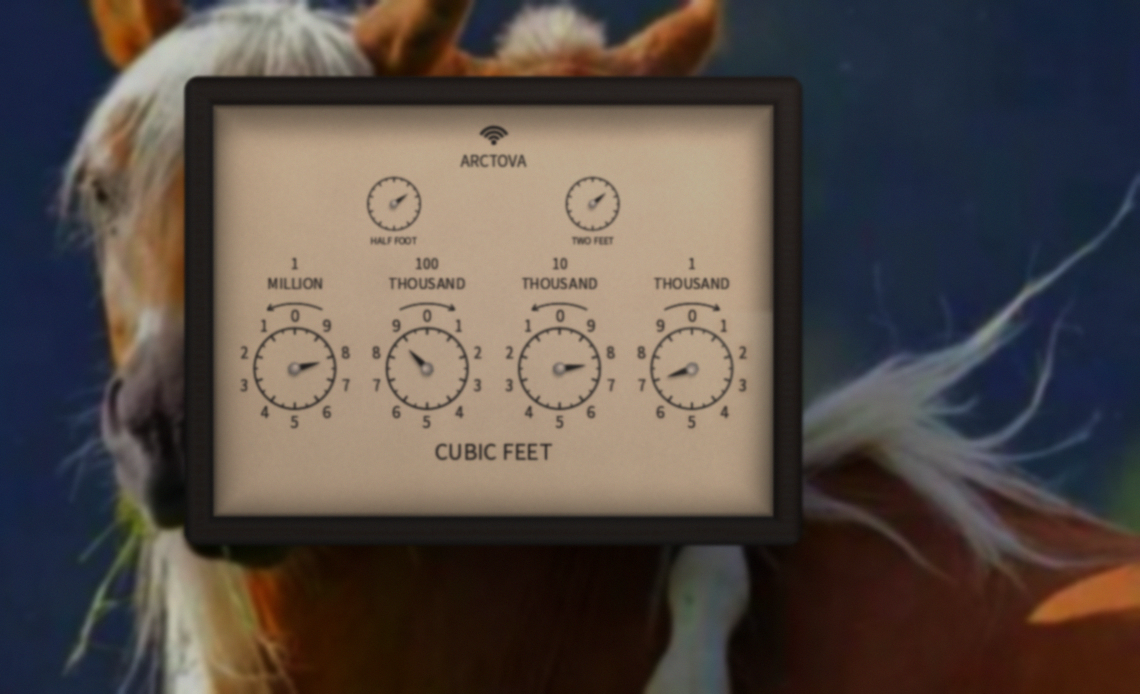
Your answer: 787700 ft³
